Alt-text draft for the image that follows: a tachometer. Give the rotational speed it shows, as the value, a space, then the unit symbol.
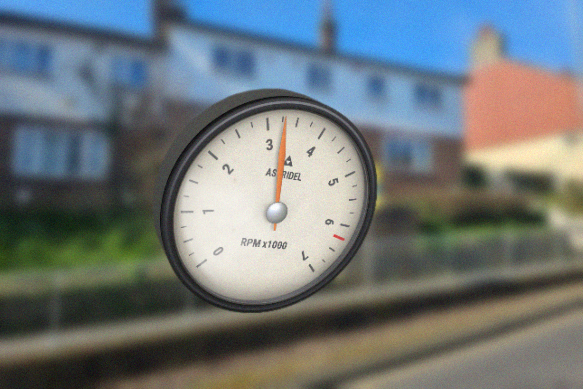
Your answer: 3250 rpm
